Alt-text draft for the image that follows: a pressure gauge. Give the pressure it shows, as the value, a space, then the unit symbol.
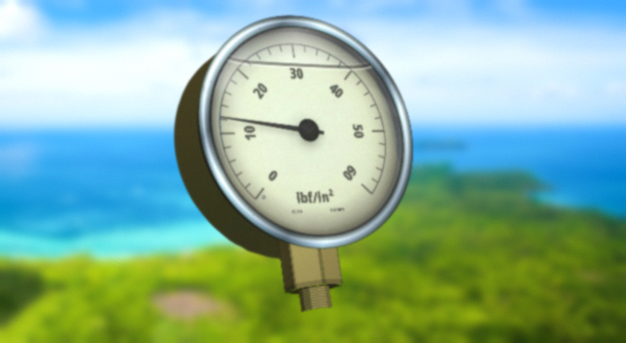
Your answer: 12 psi
